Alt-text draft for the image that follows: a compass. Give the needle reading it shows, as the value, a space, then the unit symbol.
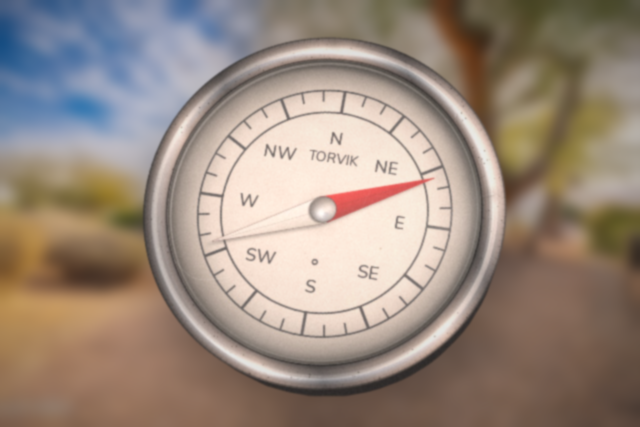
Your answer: 65 °
